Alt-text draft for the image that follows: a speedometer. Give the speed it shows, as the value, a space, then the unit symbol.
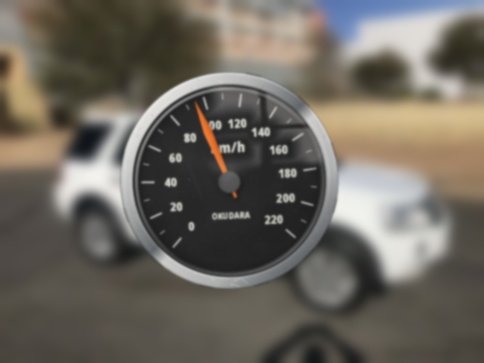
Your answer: 95 km/h
